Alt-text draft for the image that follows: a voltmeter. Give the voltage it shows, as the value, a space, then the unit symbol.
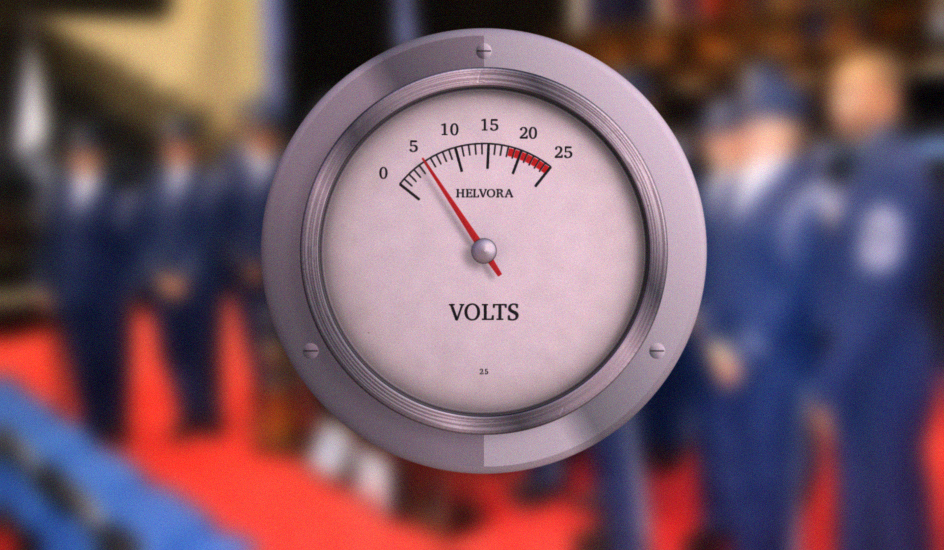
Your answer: 5 V
